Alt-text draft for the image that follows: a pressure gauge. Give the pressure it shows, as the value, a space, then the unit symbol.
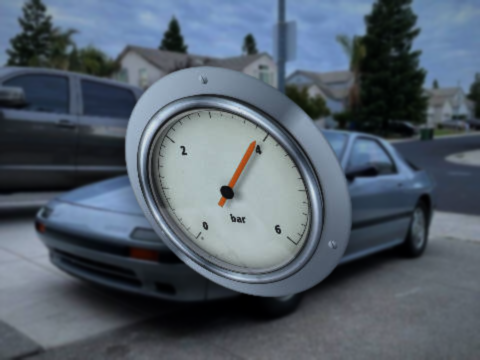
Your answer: 3.9 bar
